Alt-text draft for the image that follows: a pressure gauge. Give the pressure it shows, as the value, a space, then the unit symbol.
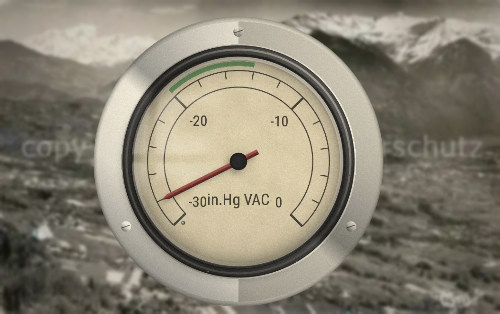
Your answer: -28 inHg
